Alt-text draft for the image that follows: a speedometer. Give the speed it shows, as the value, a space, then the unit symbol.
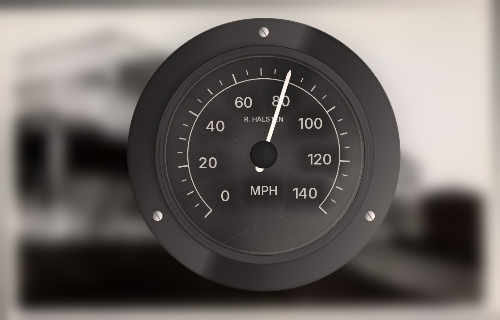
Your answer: 80 mph
